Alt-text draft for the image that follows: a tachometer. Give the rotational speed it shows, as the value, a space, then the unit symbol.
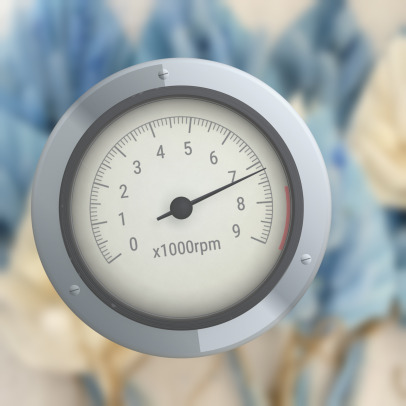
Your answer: 7200 rpm
